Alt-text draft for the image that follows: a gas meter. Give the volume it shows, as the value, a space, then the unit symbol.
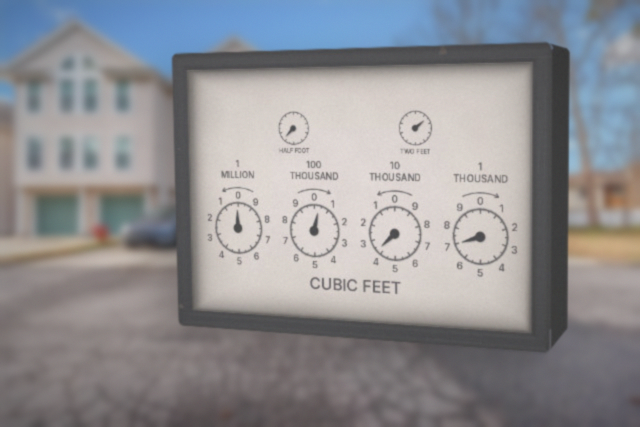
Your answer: 3700 ft³
